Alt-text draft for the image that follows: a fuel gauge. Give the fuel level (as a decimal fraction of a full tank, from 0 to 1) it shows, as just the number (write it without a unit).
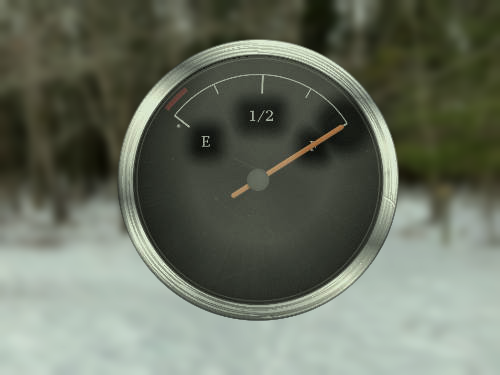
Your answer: 1
